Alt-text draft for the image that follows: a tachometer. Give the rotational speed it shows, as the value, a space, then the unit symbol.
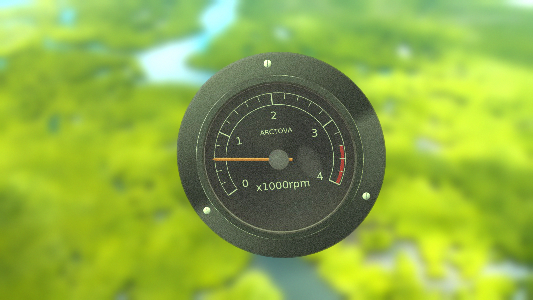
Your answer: 600 rpm
